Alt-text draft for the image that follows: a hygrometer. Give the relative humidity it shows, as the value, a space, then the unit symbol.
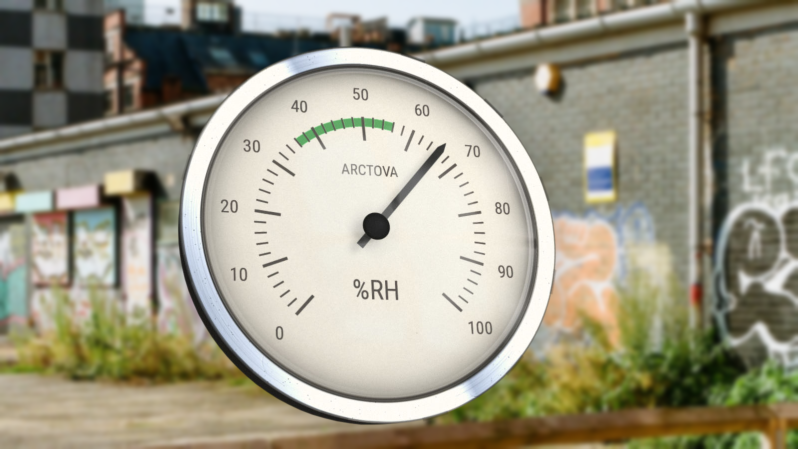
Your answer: 66 %
